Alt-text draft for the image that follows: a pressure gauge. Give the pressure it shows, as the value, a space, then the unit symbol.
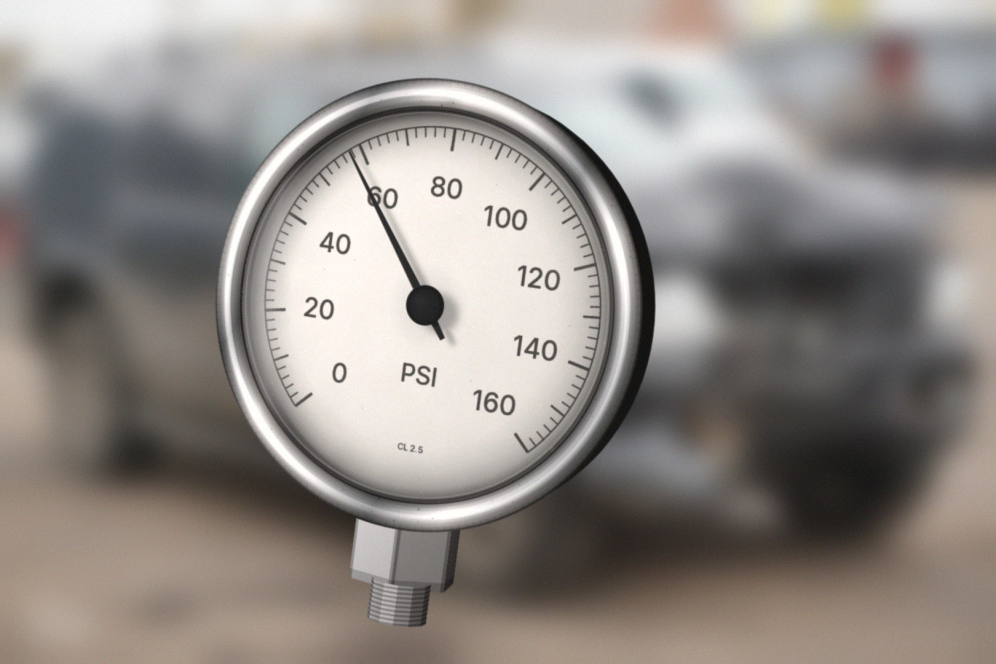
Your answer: 58 psi
